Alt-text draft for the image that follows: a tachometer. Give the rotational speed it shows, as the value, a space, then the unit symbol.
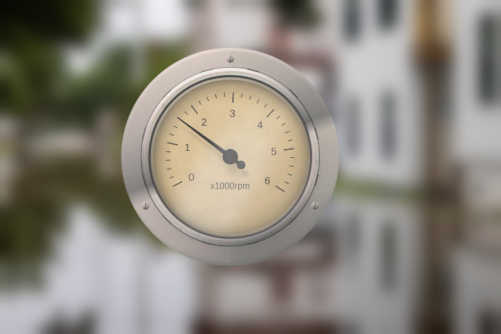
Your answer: 1600 rpm
